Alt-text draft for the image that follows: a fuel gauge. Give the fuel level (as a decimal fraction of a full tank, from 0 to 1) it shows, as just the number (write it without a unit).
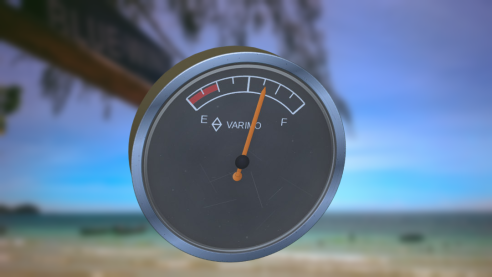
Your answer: 0.625
